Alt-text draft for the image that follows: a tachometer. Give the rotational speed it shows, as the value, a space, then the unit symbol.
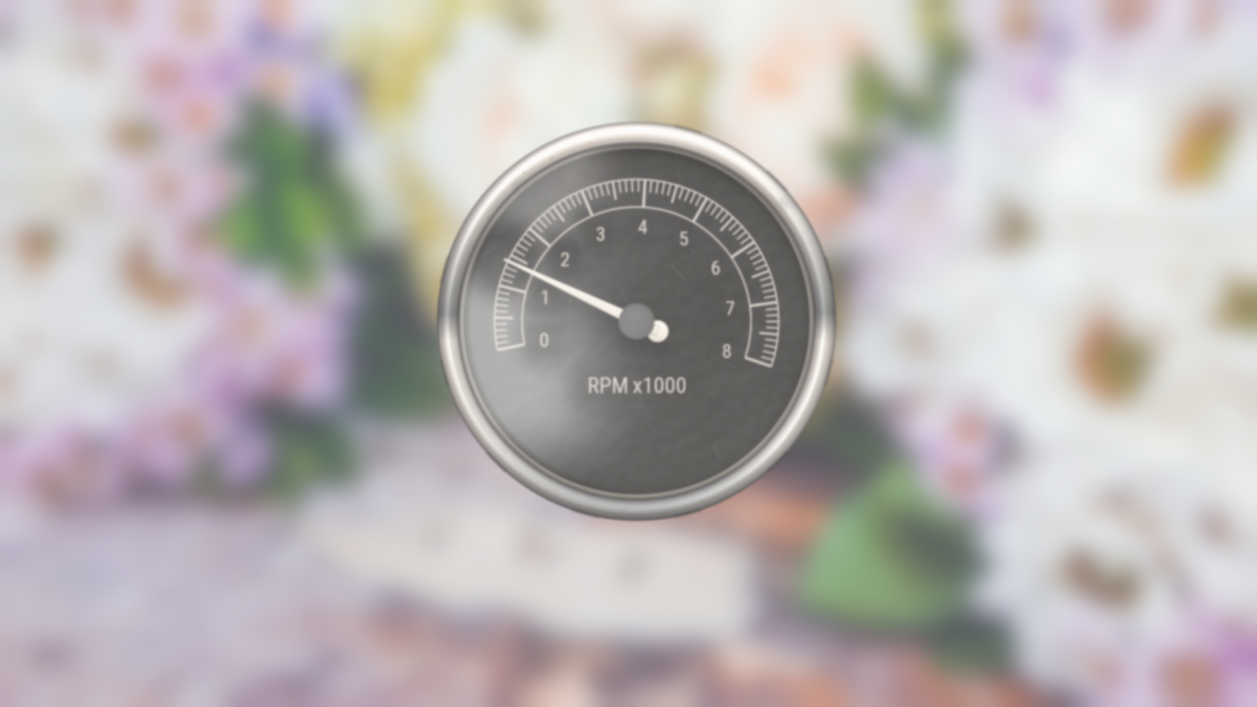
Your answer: 1400 rpm
